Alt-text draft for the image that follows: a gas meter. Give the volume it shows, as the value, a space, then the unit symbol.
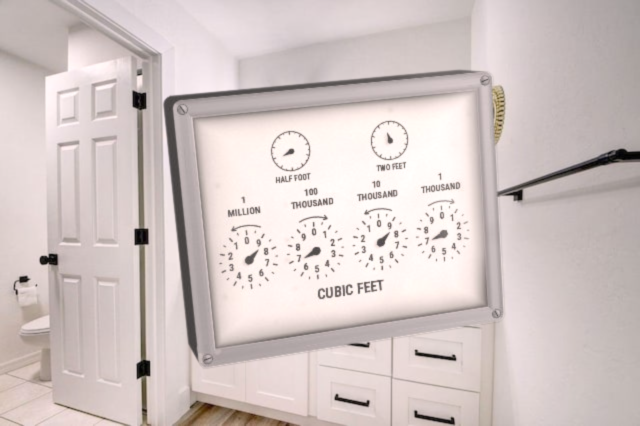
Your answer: 868700 ft³
